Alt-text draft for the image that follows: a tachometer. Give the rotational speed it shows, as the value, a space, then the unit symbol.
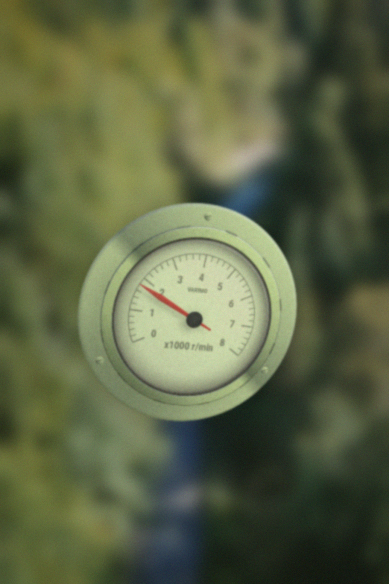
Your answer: 1800 rpm
